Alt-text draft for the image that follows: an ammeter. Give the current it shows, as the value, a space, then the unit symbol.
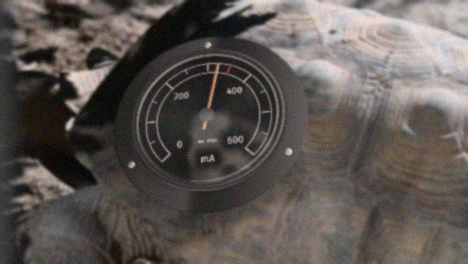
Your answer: 325 mA
